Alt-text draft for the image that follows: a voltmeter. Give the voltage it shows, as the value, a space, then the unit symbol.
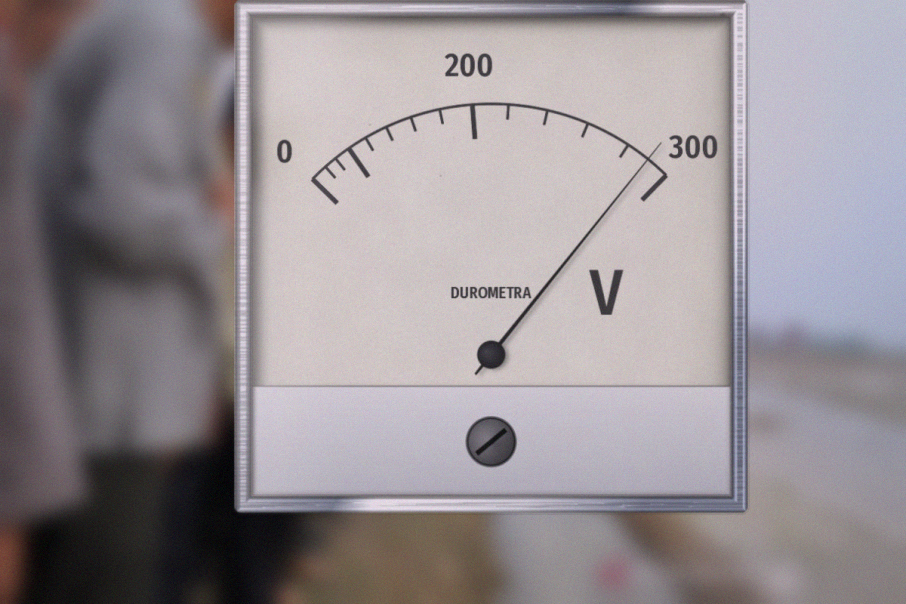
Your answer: 290 V
